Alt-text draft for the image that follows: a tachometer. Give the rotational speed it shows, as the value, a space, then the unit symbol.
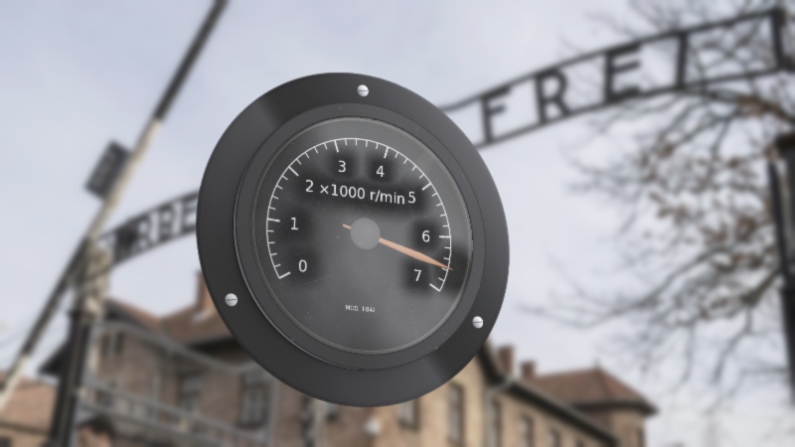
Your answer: 6600 rpm
